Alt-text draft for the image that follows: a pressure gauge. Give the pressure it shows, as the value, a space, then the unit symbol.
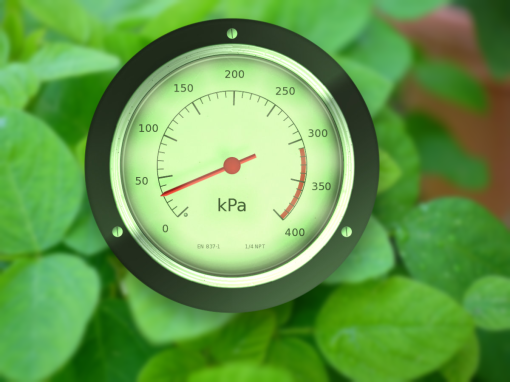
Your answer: 30 kPa
